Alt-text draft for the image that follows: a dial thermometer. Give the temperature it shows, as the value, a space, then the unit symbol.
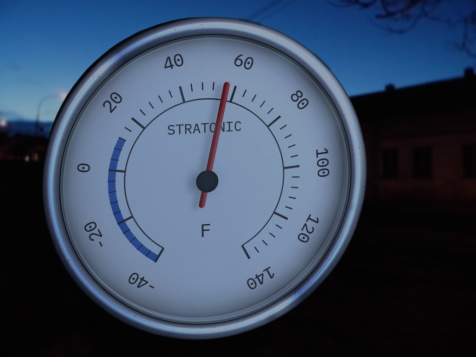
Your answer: 56 °F
